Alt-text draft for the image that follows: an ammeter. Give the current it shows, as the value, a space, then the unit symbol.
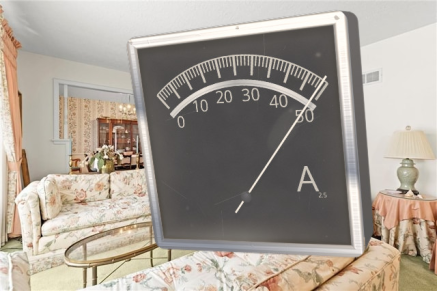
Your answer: 49 A
